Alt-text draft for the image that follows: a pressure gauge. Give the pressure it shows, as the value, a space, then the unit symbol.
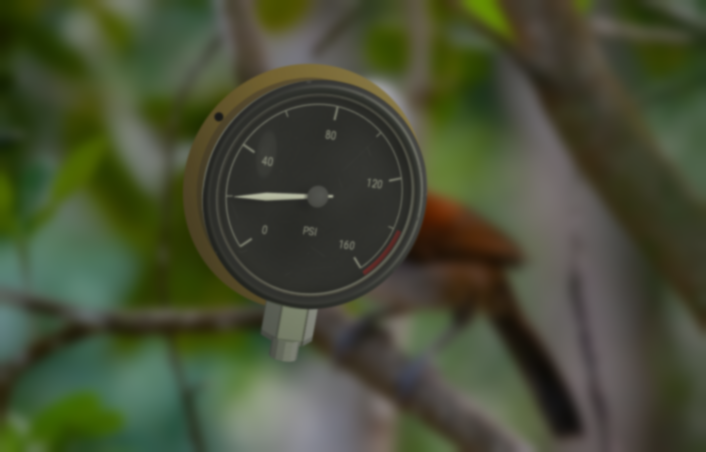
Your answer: 20 psi
